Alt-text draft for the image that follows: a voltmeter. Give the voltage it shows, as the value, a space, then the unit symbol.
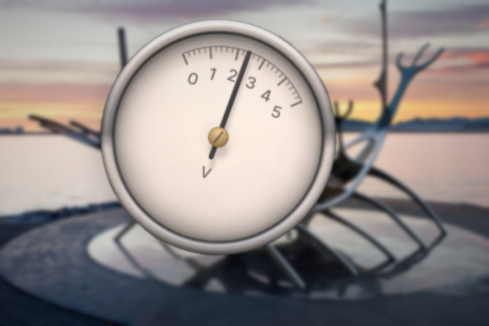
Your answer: 2.4 V
